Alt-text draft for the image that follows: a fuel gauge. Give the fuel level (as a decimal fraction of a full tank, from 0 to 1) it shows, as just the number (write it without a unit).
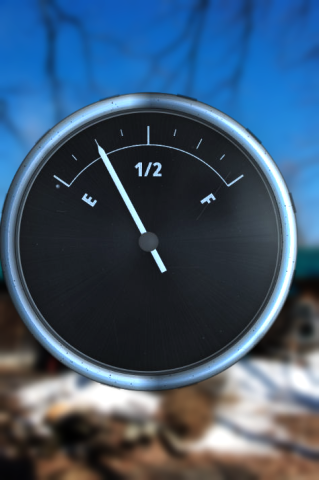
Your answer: 0.25
